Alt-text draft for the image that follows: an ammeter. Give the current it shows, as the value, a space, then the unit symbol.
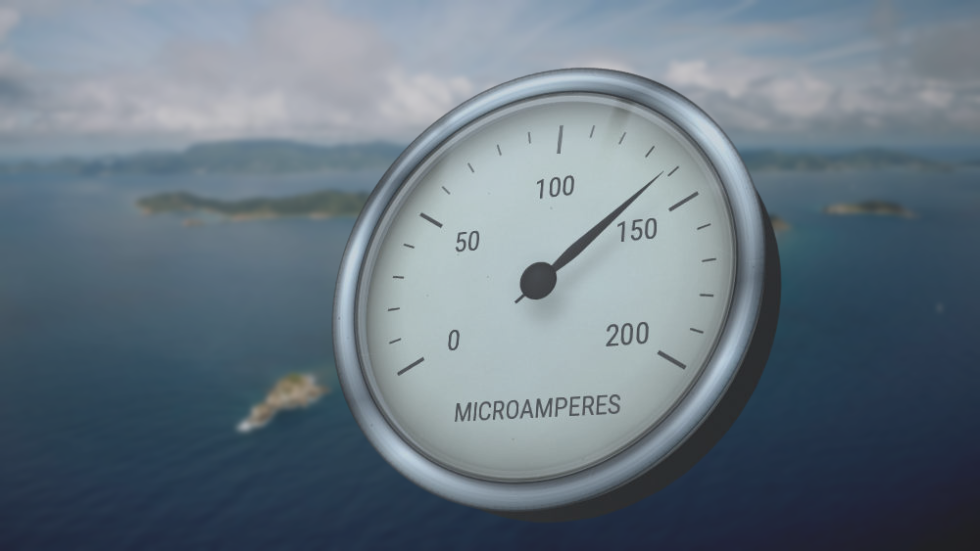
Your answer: 140 µA
